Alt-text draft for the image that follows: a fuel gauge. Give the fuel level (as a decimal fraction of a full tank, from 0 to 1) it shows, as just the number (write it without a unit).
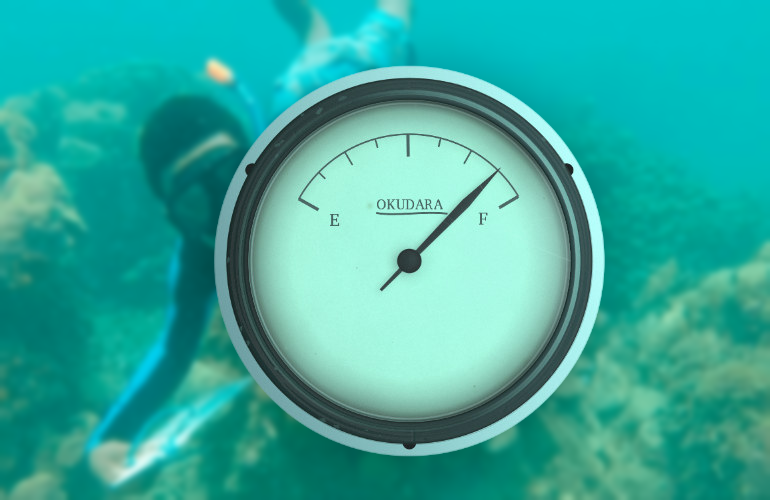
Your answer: 0.875
